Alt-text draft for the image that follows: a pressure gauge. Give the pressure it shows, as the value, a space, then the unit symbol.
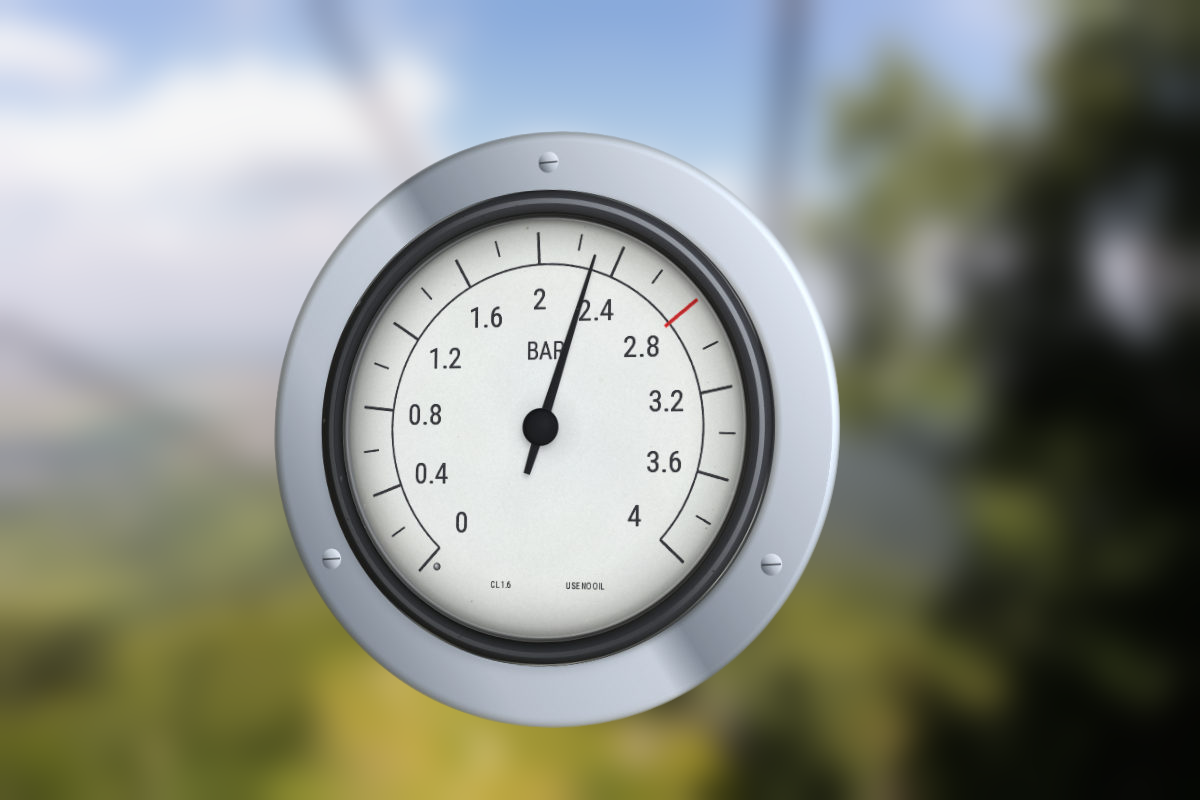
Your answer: 2.3 bar
